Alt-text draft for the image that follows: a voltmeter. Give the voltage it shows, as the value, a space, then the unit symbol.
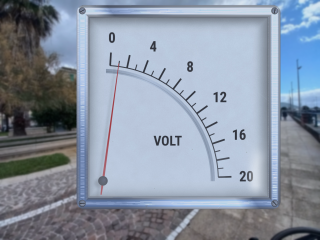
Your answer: 1 V
